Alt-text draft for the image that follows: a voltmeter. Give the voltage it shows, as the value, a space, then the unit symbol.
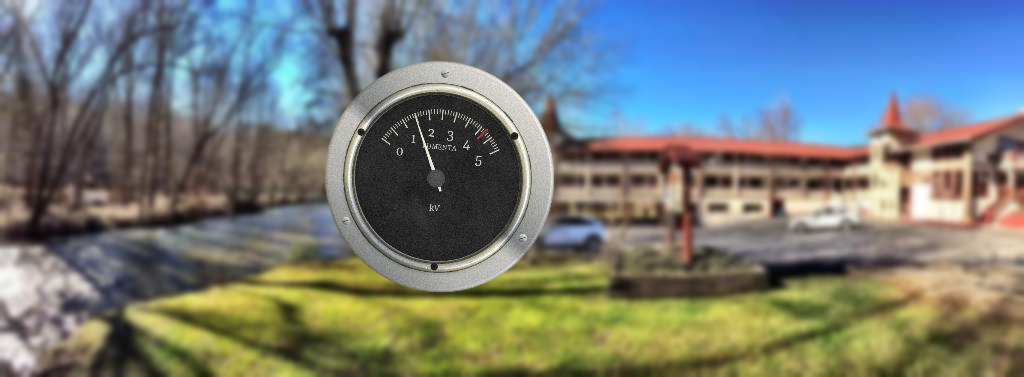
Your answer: 1.5 kV
